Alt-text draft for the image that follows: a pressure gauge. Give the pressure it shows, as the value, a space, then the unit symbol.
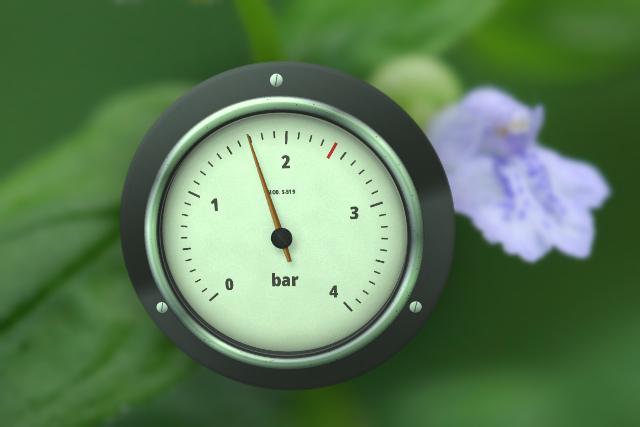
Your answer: 1.7 bar
